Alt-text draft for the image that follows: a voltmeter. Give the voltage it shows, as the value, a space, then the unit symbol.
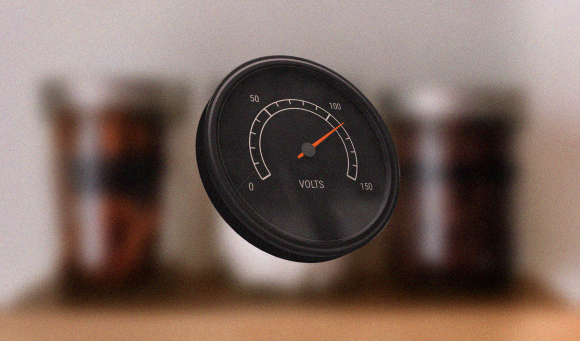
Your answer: 110 V
